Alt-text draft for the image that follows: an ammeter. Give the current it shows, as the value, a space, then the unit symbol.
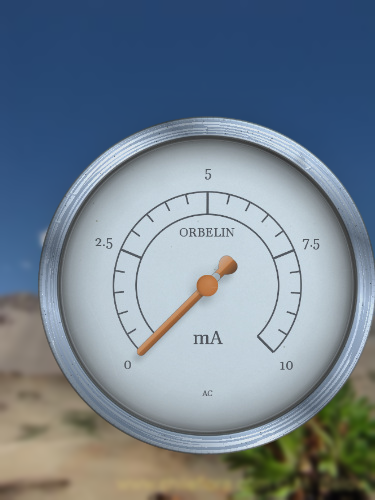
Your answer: 0 mA
